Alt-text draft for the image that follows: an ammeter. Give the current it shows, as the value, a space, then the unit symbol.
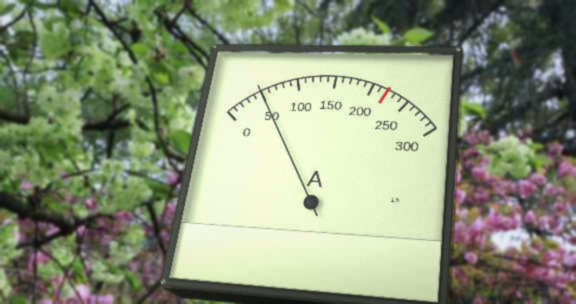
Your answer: 50 A
